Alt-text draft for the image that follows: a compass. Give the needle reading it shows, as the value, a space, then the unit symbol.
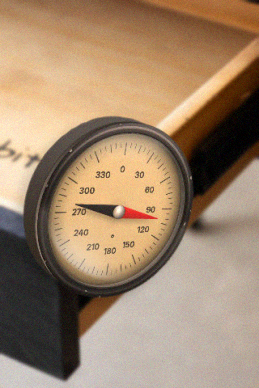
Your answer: 100 °
